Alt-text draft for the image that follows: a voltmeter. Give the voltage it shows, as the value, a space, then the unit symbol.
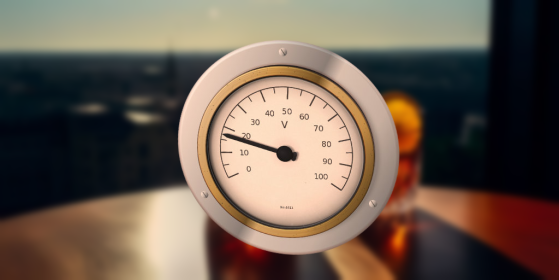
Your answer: 17.5 V
